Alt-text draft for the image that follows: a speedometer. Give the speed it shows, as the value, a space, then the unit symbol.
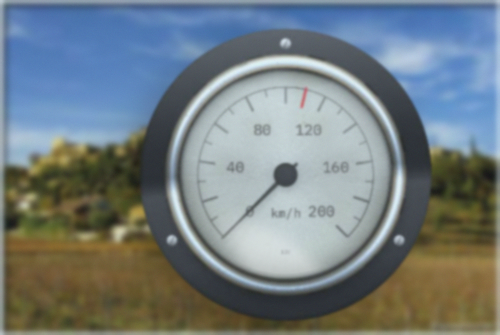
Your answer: 0 km/h
